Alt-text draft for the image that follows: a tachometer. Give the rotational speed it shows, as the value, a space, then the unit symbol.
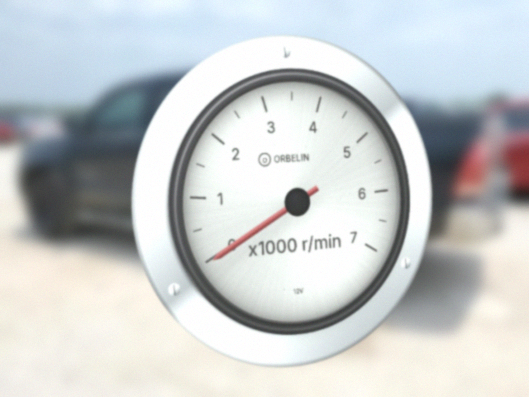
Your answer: 0 rpm
